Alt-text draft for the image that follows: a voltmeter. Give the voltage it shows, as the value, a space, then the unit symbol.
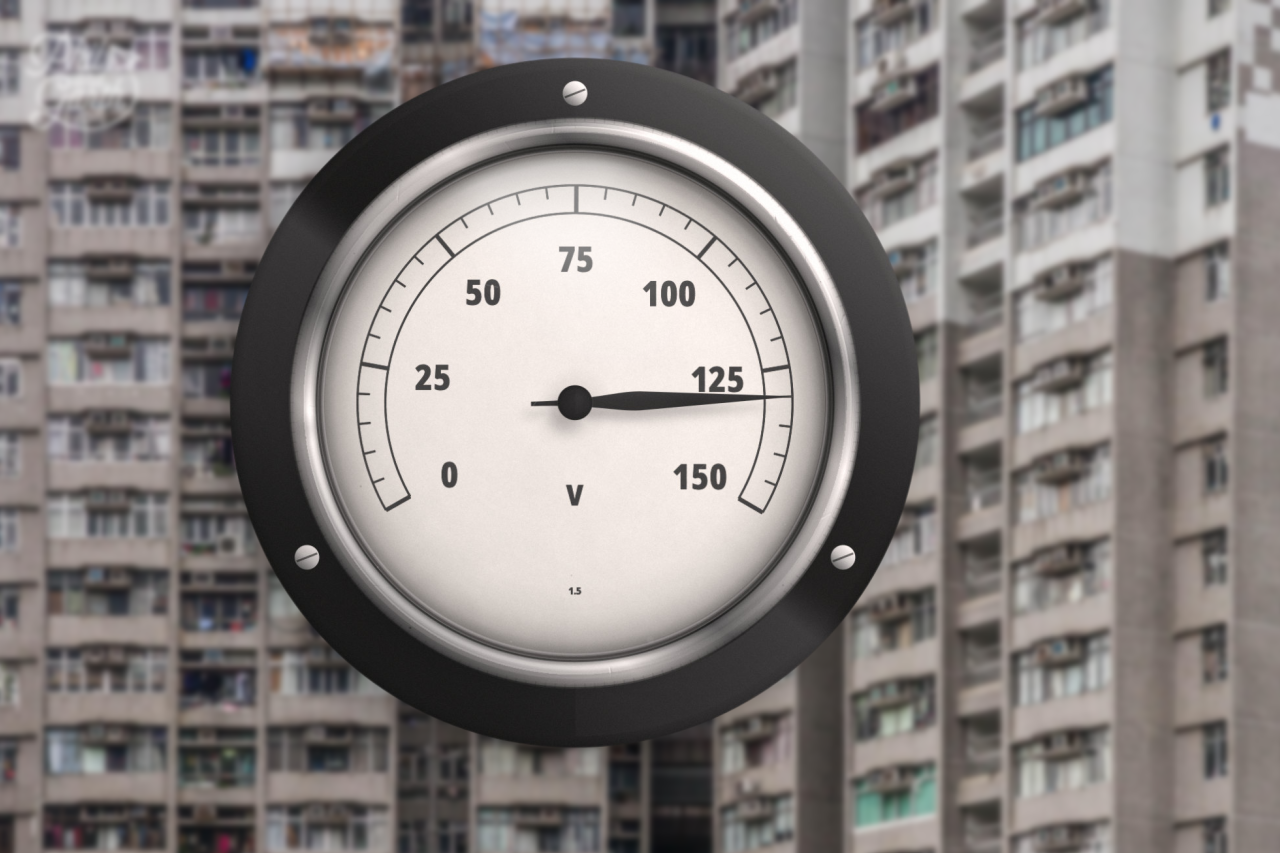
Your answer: 130 V
